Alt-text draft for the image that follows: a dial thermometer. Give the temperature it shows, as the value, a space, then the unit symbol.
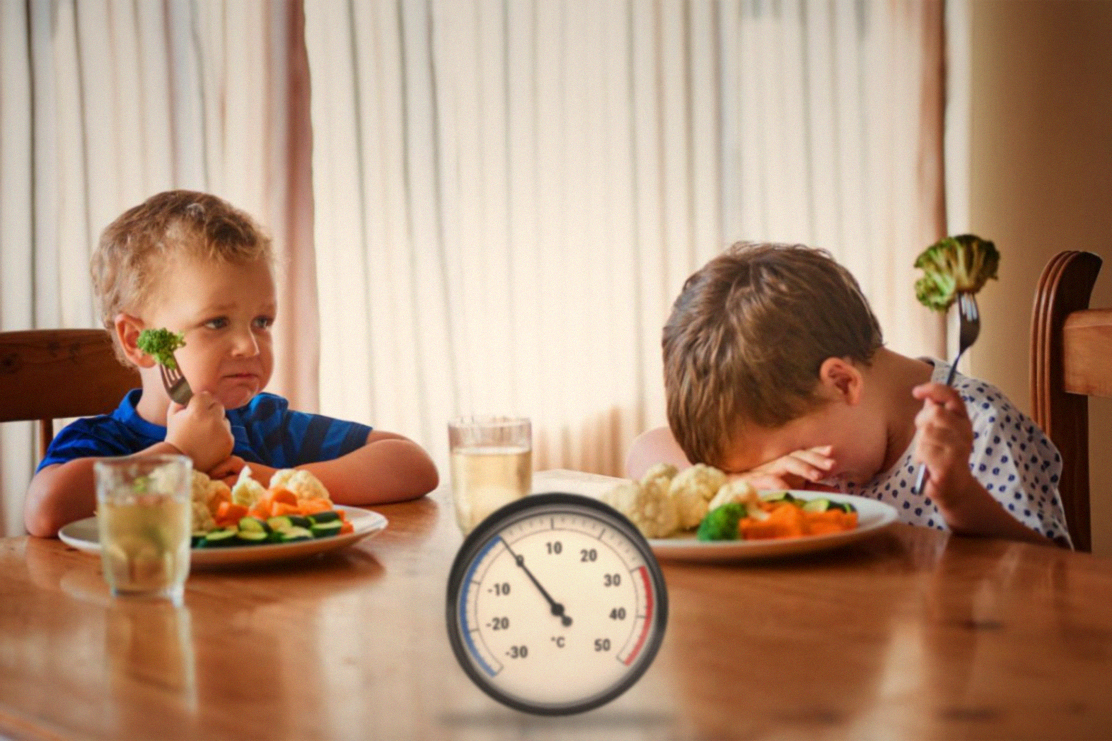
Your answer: 0 °C
